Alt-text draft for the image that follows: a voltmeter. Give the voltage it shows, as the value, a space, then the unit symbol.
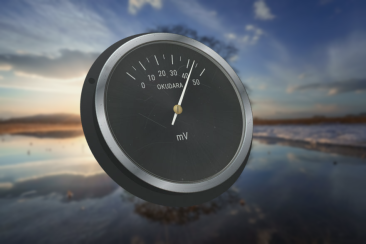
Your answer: 42.5 mV
